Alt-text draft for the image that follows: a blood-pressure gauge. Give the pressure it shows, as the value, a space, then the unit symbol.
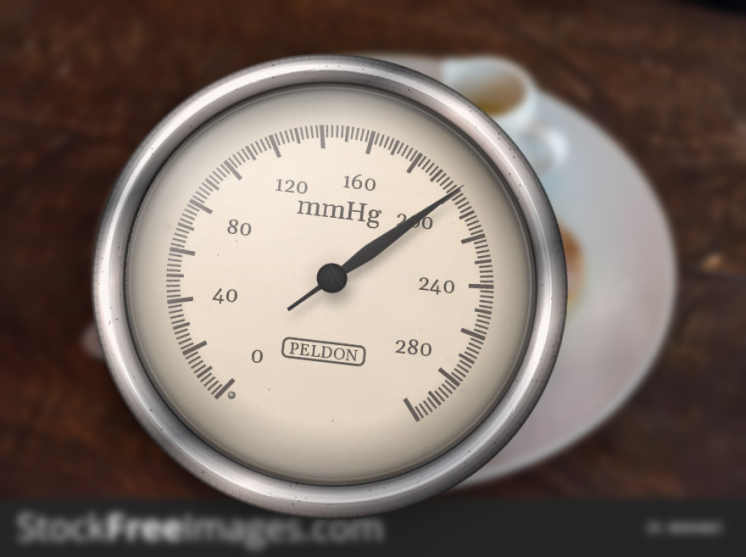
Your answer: 200 mmHg
